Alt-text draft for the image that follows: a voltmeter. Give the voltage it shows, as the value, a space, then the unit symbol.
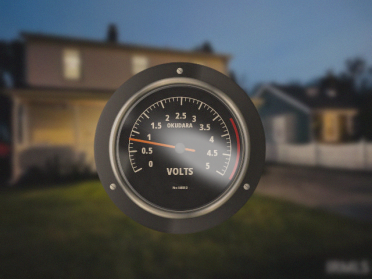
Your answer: 0.8 V
